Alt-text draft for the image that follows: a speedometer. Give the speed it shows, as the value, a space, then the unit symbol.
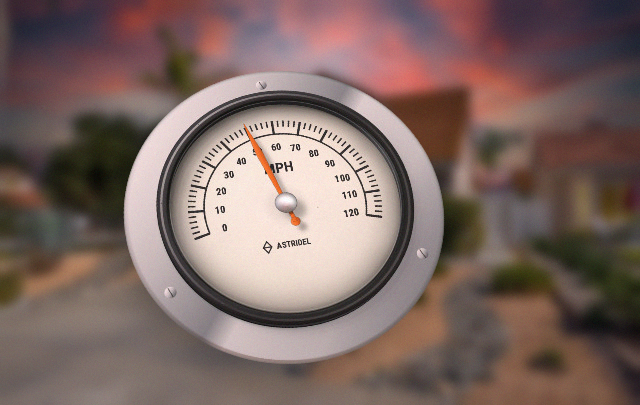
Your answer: 50 mph
